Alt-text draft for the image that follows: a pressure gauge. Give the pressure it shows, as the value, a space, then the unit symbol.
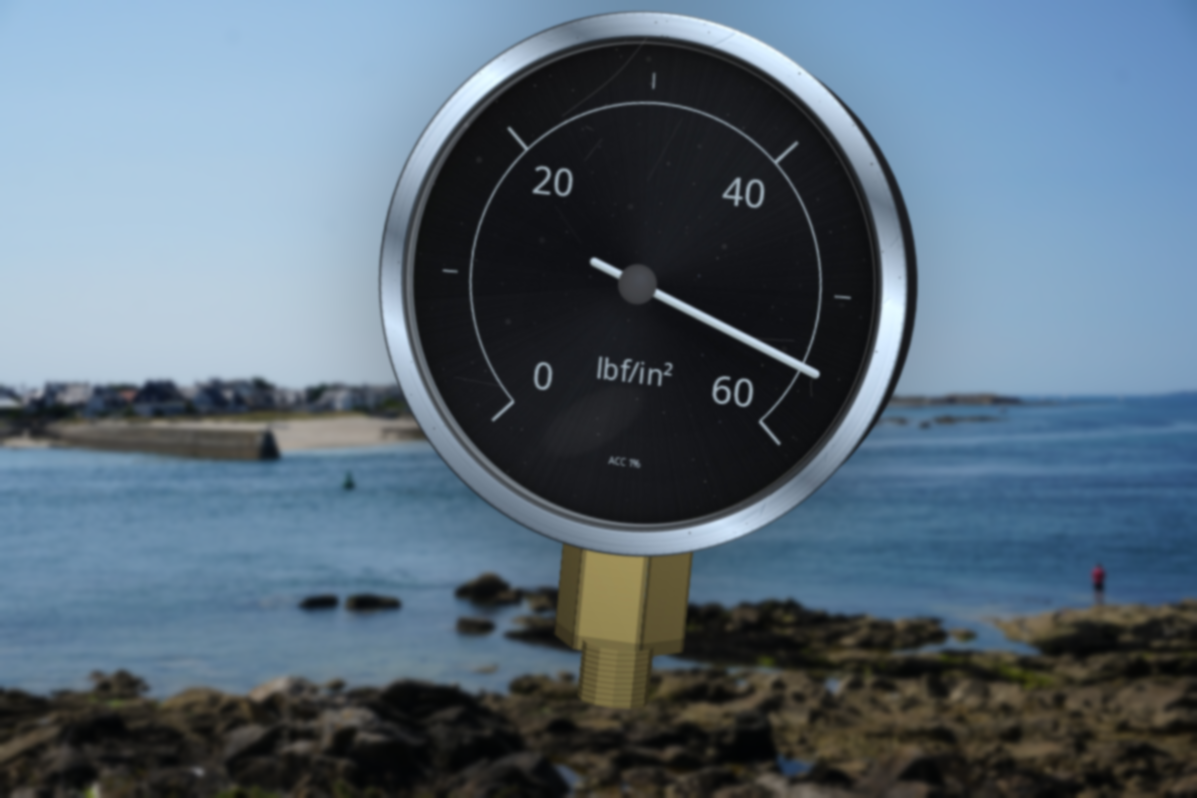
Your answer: 55 psi
